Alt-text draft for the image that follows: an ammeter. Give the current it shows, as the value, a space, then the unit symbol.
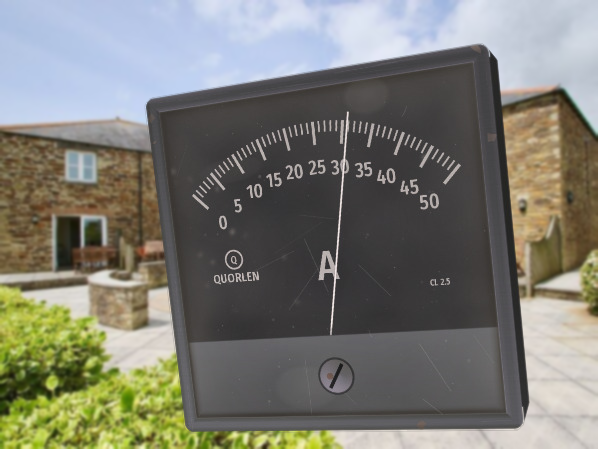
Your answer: 31 A
